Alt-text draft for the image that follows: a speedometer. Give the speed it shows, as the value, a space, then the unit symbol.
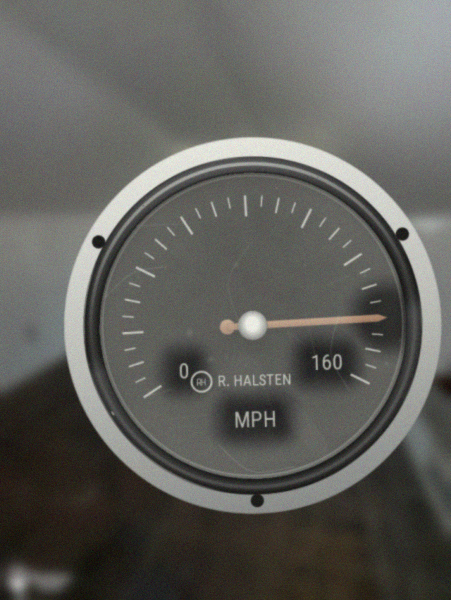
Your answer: 140 mph
